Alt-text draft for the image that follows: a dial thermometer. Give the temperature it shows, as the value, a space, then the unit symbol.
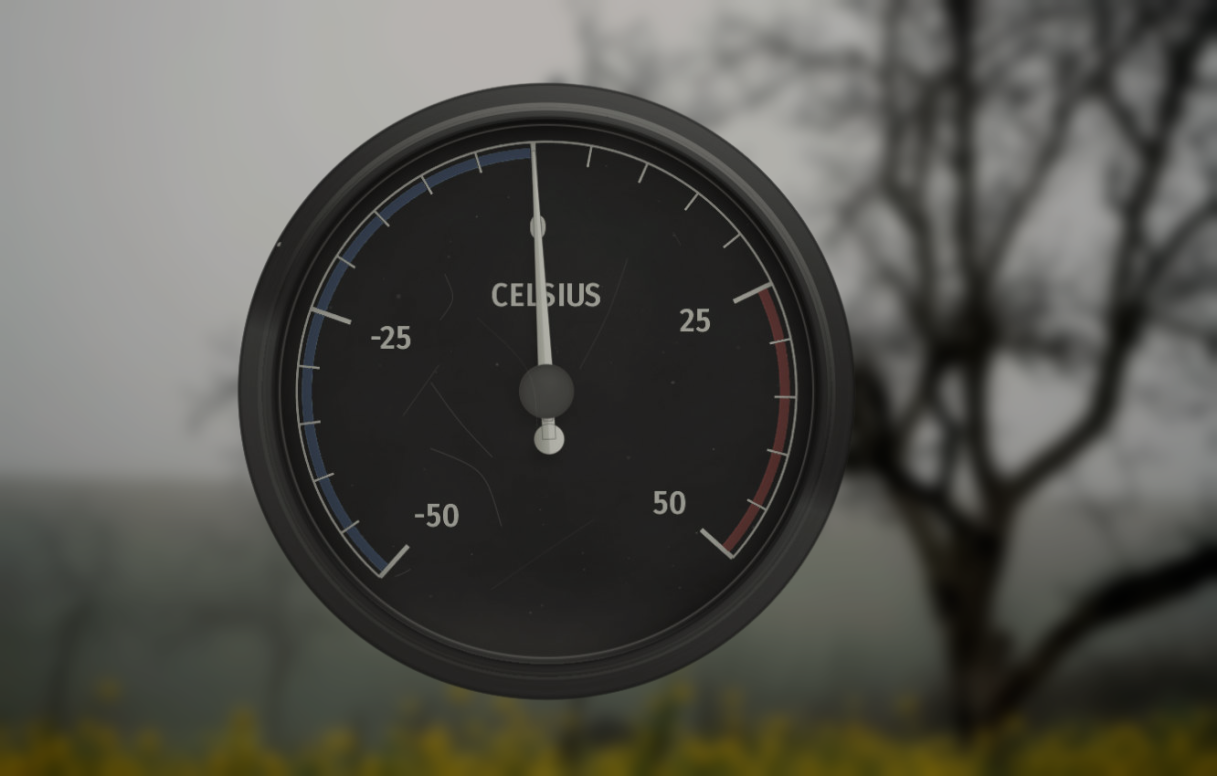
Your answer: 0 °C
